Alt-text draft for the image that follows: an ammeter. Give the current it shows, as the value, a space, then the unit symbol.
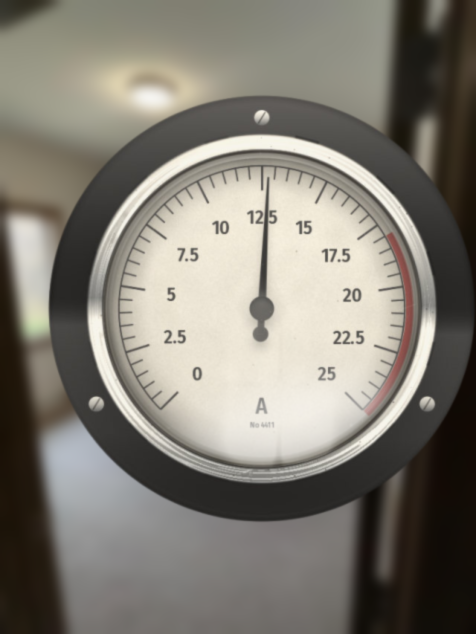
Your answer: 12.75 A
